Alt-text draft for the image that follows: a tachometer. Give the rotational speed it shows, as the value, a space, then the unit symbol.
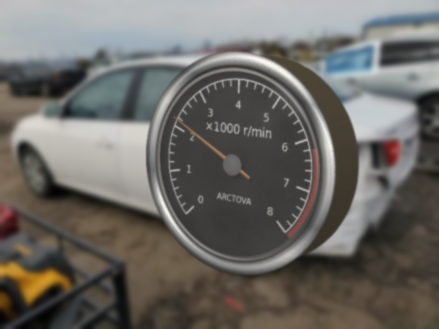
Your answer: 2200 rpm
